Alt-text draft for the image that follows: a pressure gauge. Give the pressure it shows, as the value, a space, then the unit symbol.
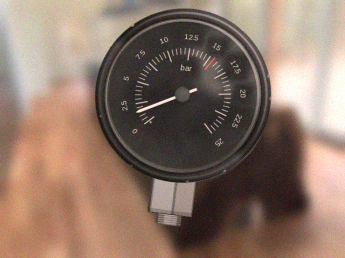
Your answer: 1.5 bar
